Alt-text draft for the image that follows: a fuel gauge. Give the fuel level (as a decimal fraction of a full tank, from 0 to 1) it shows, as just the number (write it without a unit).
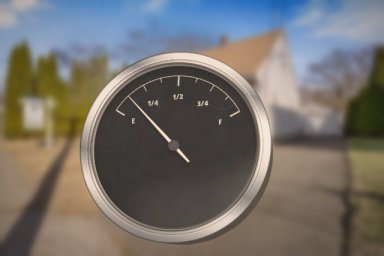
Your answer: 0.125
